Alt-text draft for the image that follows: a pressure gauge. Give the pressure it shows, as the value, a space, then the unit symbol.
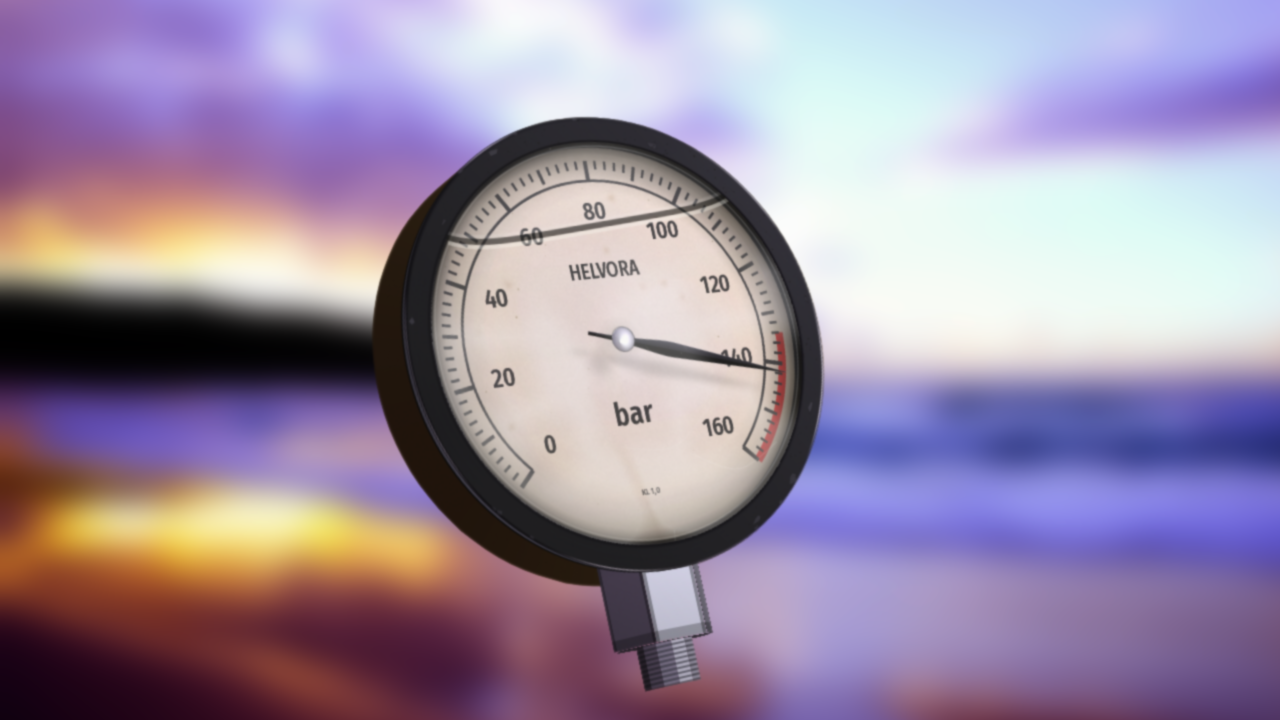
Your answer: 142 bar
